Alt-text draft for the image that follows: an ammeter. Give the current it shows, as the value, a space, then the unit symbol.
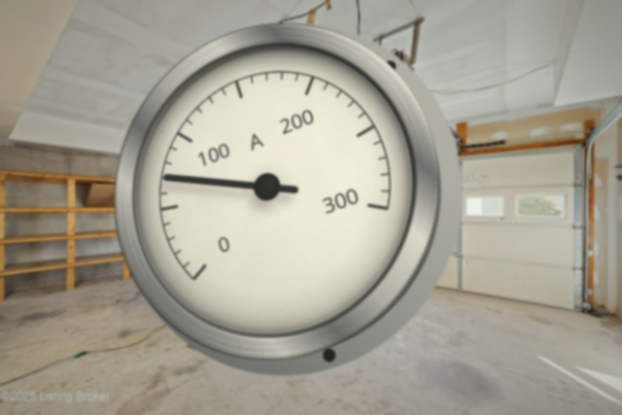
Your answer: 70 A
